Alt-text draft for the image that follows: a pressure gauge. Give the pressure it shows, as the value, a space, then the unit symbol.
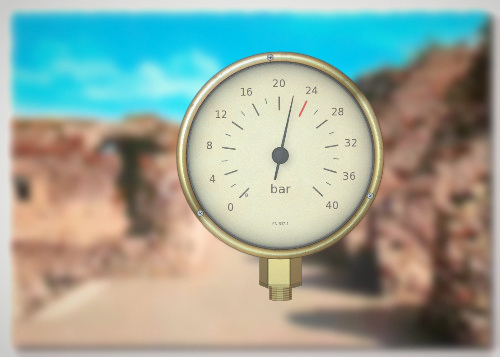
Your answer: 22 bar
